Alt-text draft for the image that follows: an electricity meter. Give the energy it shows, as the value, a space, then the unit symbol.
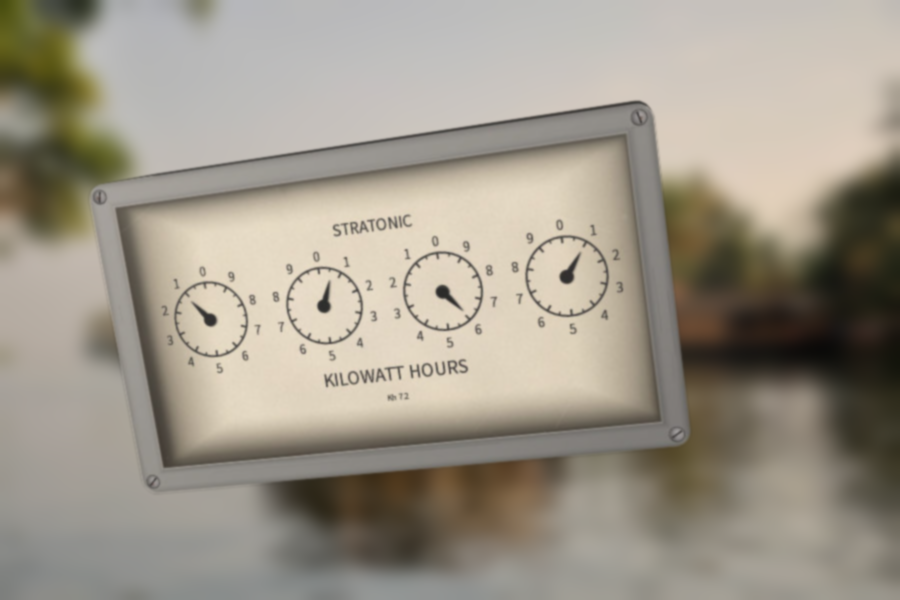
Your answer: 1061 kWh
